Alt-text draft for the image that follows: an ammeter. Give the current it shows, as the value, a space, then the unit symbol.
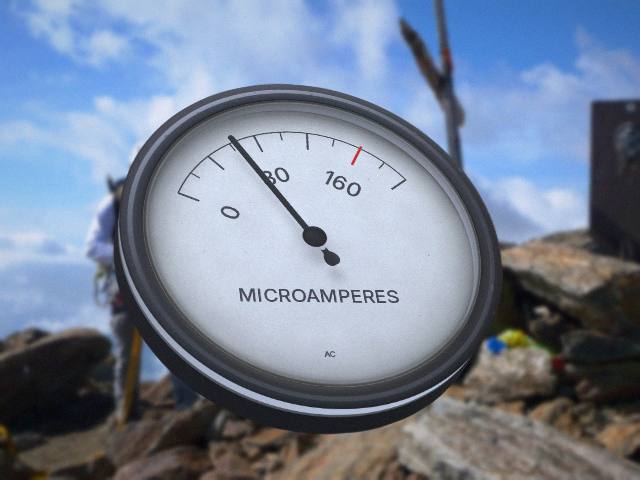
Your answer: 60 µA
